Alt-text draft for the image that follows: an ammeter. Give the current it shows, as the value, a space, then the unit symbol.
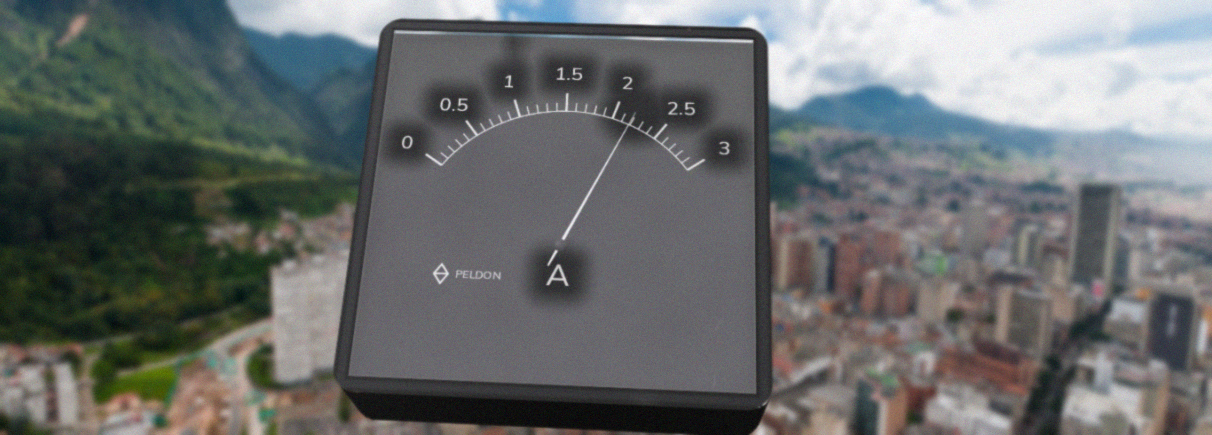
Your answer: 2.2 A
